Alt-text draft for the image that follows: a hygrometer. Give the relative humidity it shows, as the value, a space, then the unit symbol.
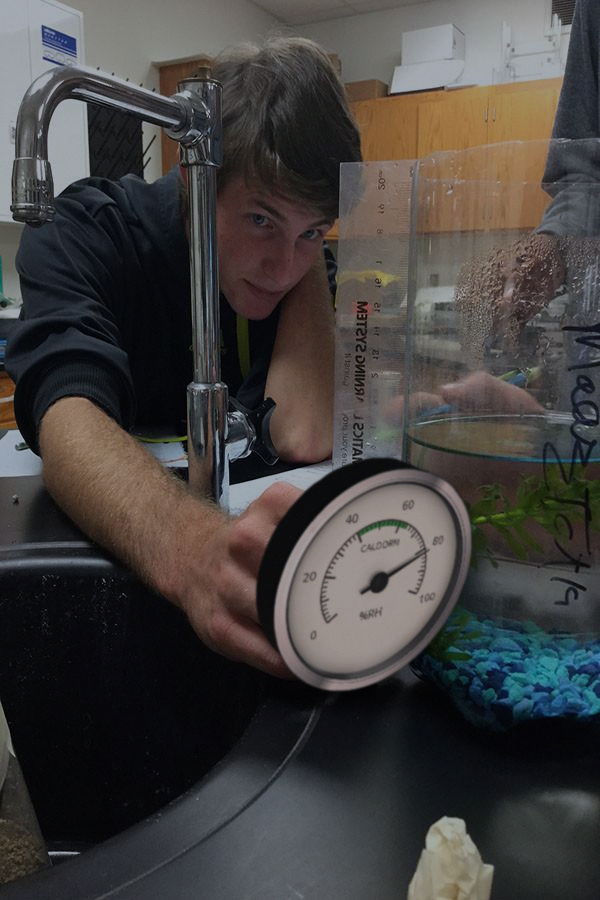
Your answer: 80 %
